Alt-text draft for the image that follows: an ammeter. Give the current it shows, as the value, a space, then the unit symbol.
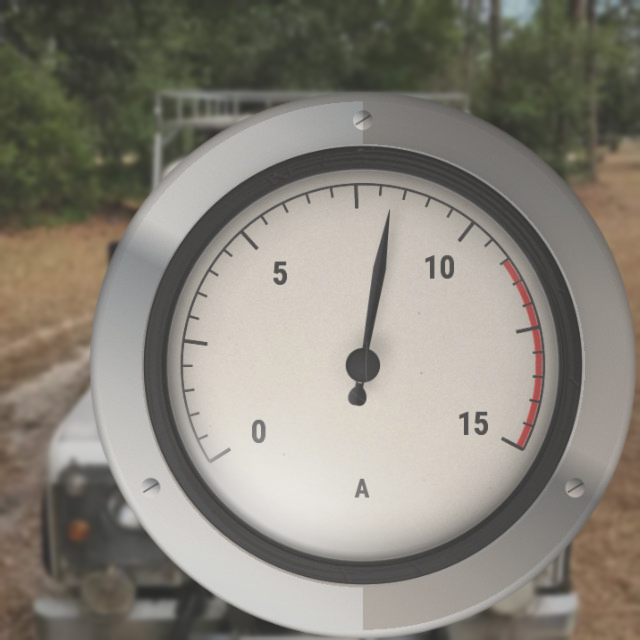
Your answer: 8.25 A
